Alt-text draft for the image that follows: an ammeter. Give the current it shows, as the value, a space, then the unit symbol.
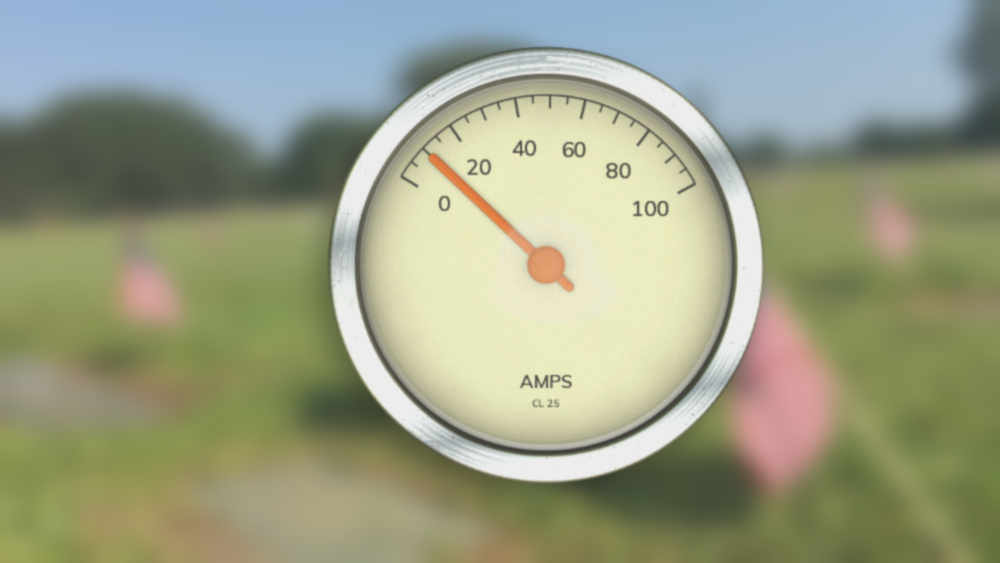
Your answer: 10 A
